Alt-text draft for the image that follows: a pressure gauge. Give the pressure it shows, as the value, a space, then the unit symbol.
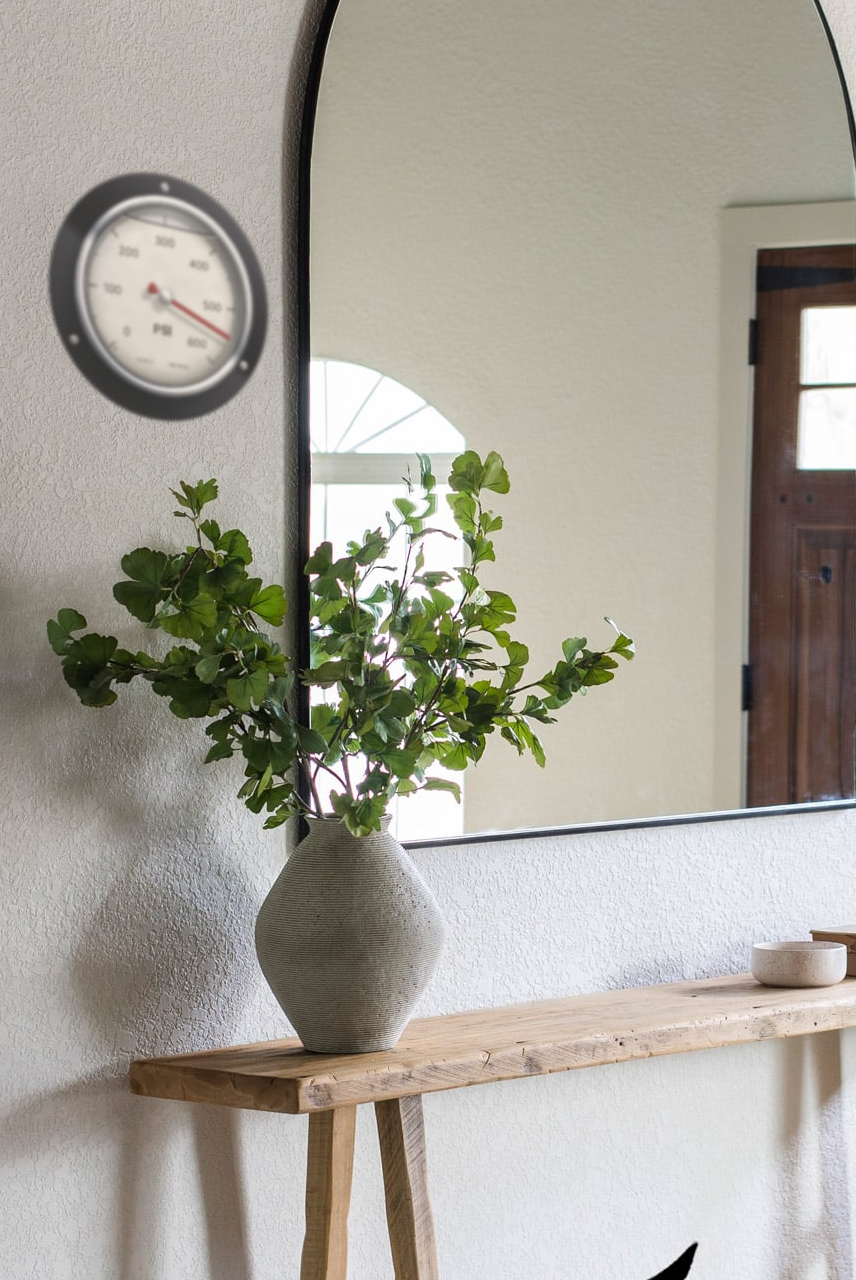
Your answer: 550 psi
